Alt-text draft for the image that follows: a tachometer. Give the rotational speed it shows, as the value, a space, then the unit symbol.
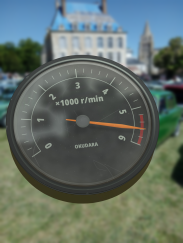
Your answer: 5600 rpm
